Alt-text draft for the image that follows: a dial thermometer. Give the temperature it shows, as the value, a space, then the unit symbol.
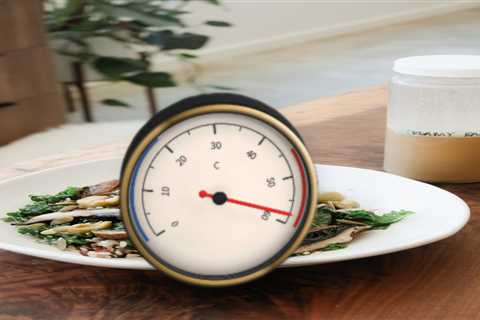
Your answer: 57.5 °C
